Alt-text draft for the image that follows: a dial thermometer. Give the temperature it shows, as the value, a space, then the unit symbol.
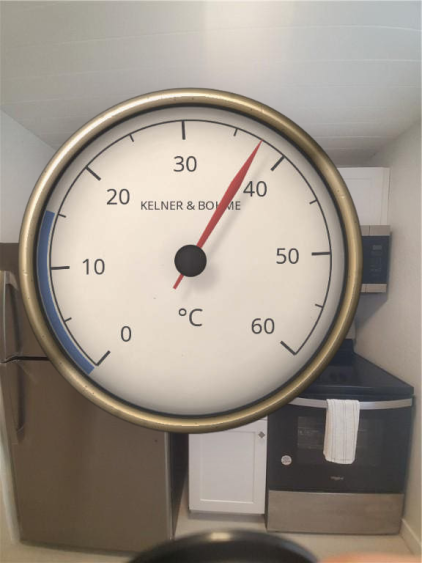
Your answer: 37.5 °C
